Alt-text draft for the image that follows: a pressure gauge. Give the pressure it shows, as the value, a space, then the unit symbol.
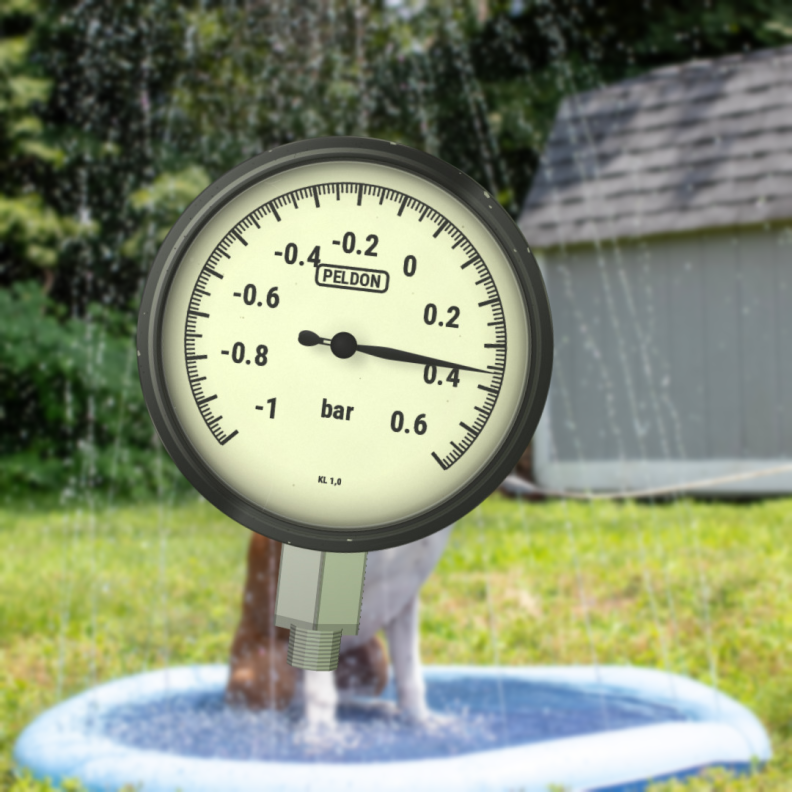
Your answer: 0.36 bar
